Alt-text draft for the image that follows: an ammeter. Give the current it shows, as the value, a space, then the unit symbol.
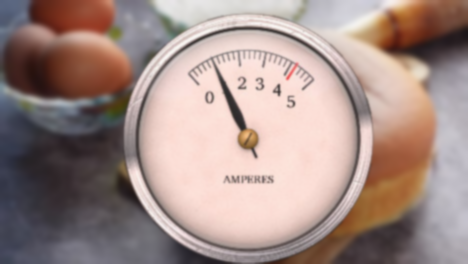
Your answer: 1 A
